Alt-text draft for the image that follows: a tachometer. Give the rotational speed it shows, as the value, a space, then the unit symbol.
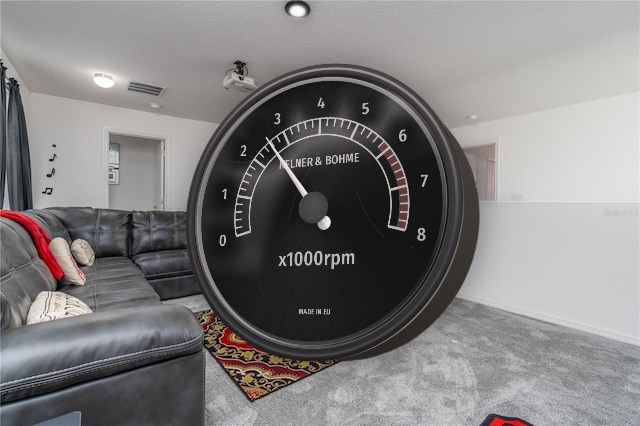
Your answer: 2600 rpm
